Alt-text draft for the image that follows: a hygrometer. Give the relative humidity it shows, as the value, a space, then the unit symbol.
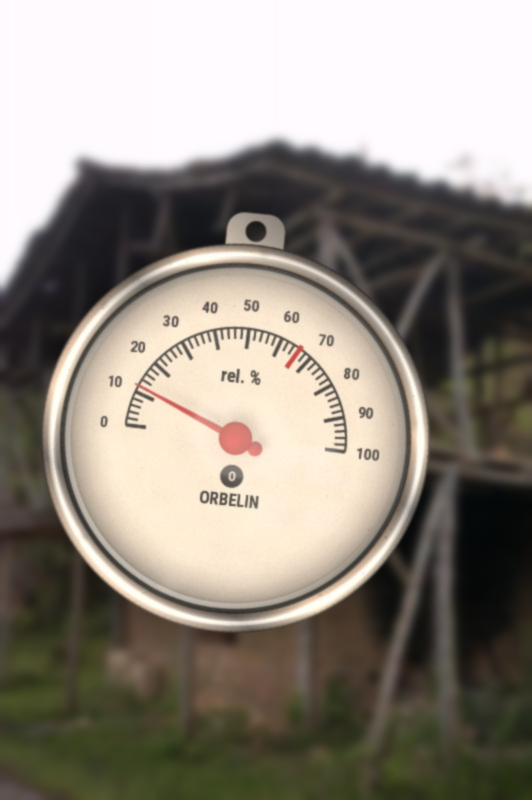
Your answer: 12 %
